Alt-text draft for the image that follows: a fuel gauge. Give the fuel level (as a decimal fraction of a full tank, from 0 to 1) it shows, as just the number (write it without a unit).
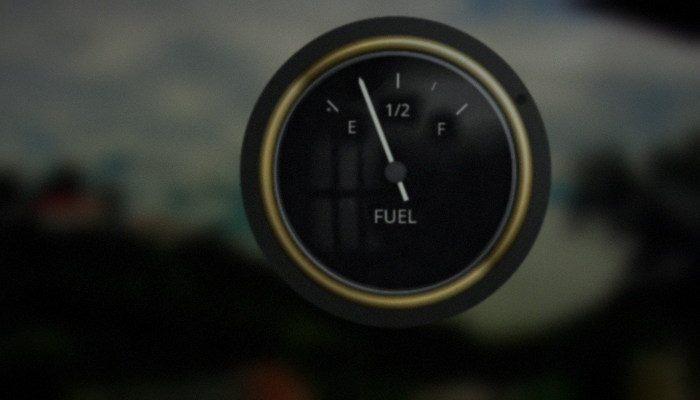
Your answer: 0.25
